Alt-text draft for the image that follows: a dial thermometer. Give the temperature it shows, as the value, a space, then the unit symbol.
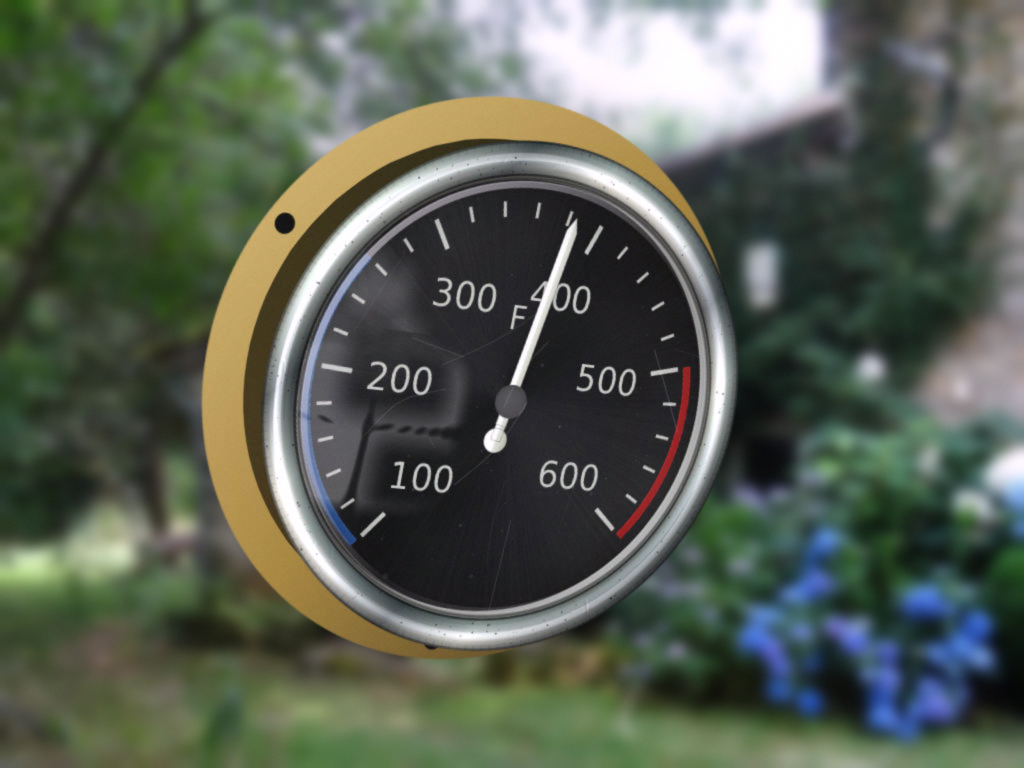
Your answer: 380 °F
